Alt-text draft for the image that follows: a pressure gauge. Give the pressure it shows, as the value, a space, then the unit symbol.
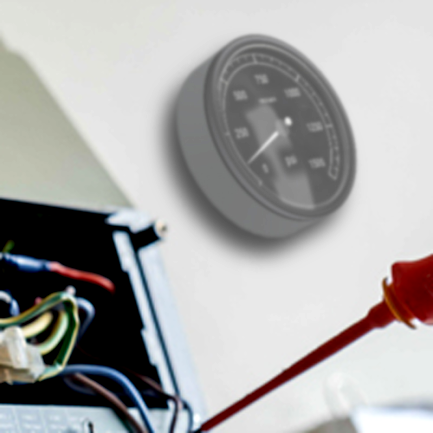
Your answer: 100 psi
